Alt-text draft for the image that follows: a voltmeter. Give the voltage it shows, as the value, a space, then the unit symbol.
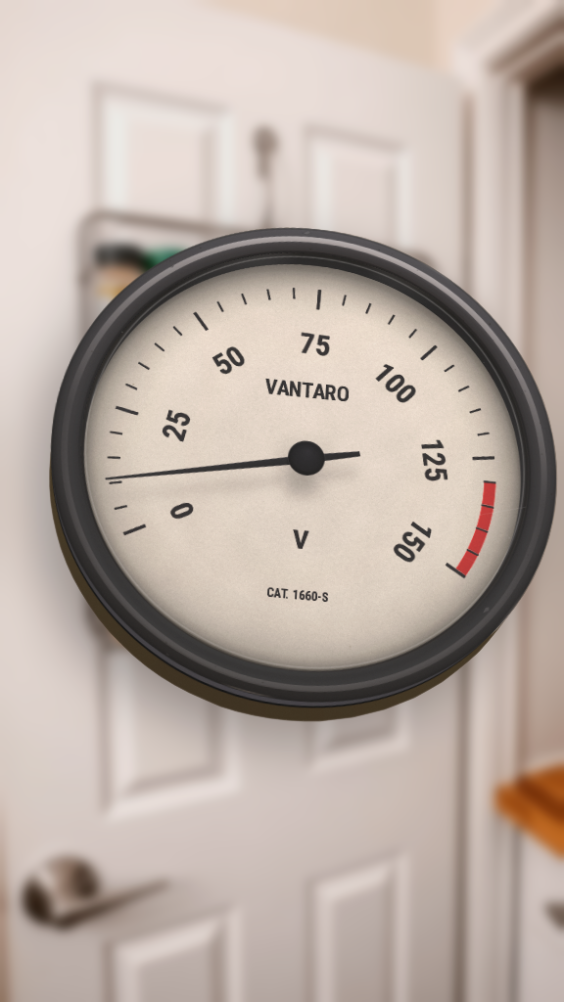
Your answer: 10 V
